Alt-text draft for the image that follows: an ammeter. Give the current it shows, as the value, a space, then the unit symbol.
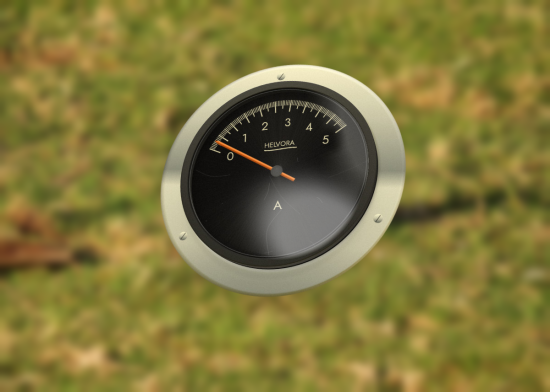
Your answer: 0.25 A
